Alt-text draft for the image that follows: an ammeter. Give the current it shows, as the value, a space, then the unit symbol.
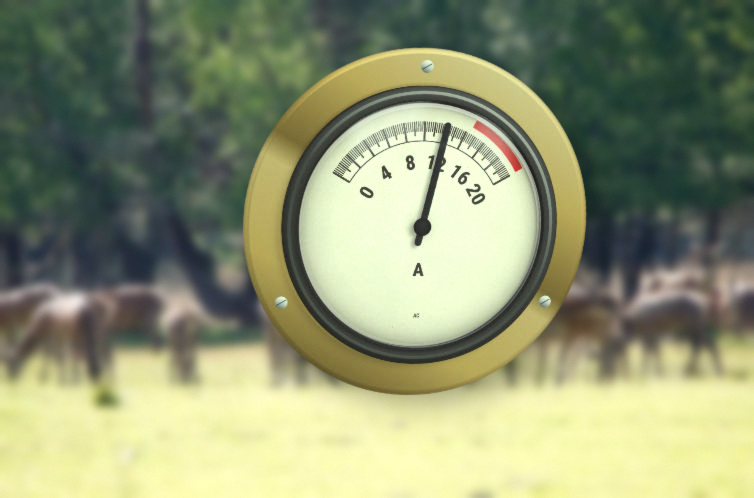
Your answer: 12 A
